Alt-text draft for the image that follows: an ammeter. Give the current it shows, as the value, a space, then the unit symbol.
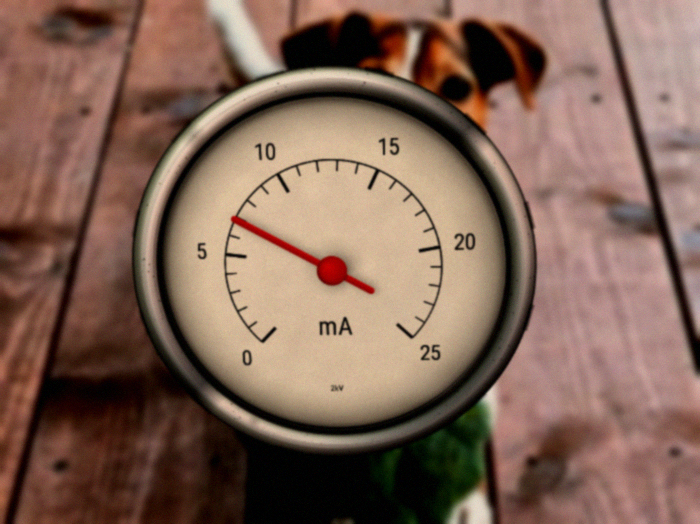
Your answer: 7 mA
